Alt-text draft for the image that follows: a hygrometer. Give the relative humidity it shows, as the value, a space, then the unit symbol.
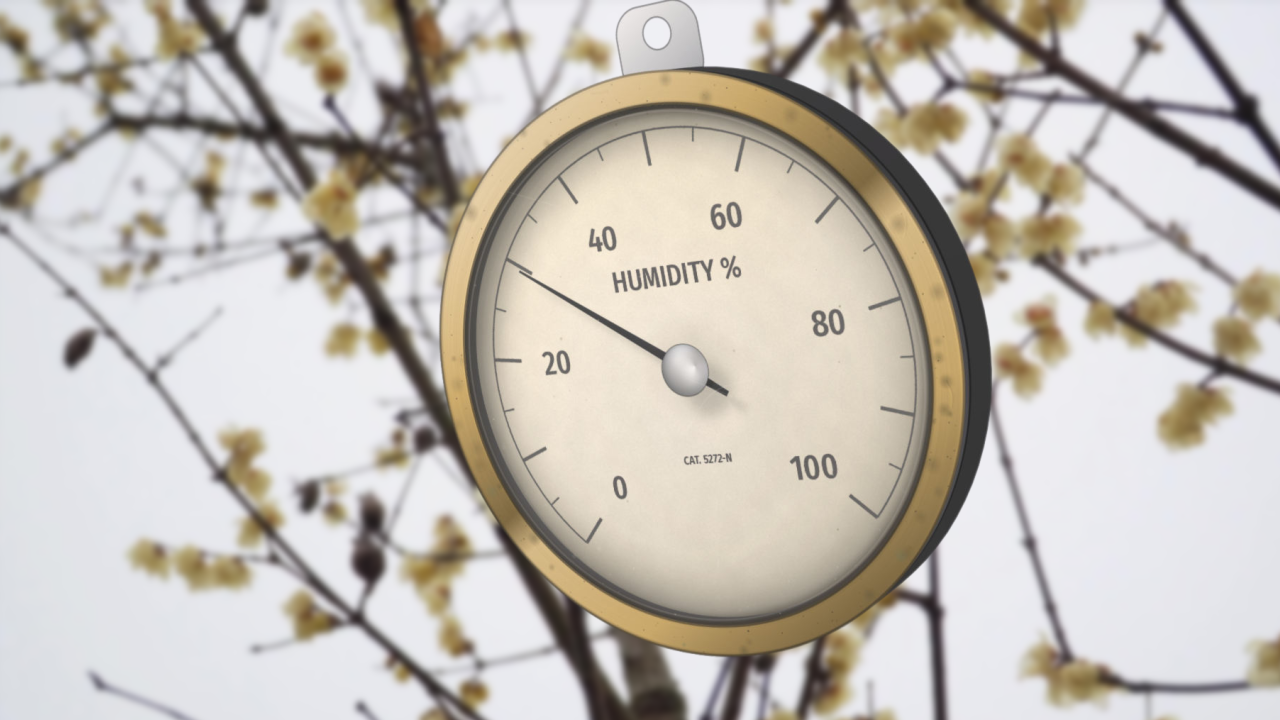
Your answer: 30 %
